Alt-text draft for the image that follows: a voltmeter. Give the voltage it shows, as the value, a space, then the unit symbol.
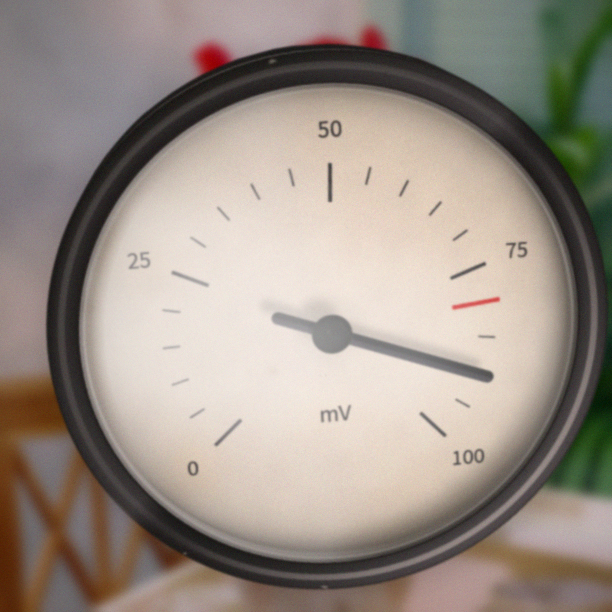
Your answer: 90 mV
